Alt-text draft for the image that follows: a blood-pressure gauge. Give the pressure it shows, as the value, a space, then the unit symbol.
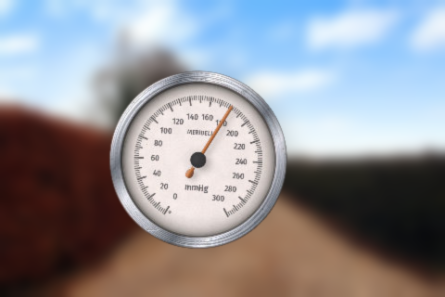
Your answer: 180 mmHg
